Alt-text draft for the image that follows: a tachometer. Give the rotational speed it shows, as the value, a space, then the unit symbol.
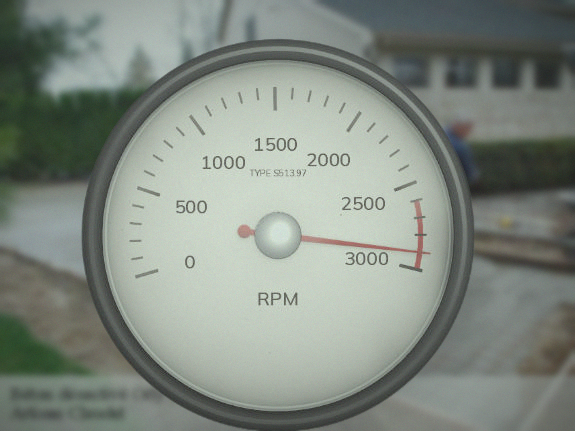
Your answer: 2900 rpm
